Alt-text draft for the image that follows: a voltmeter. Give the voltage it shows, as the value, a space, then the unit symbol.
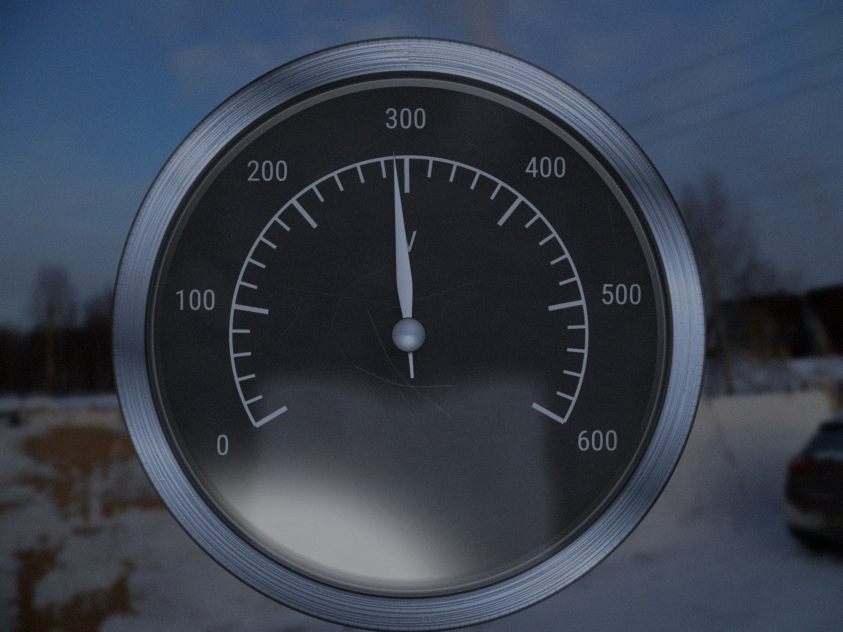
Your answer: 290 V
